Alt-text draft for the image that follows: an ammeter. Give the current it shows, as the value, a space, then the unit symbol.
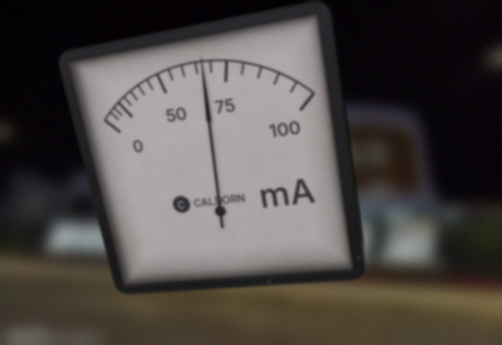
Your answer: 67.5 mA
